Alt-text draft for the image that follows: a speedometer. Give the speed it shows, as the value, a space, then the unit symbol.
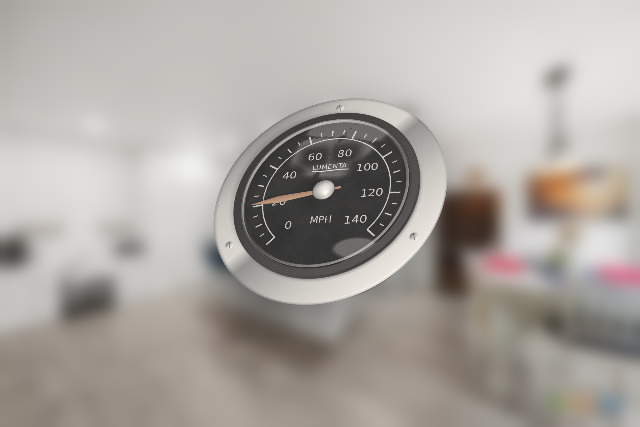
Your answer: 20 mph
